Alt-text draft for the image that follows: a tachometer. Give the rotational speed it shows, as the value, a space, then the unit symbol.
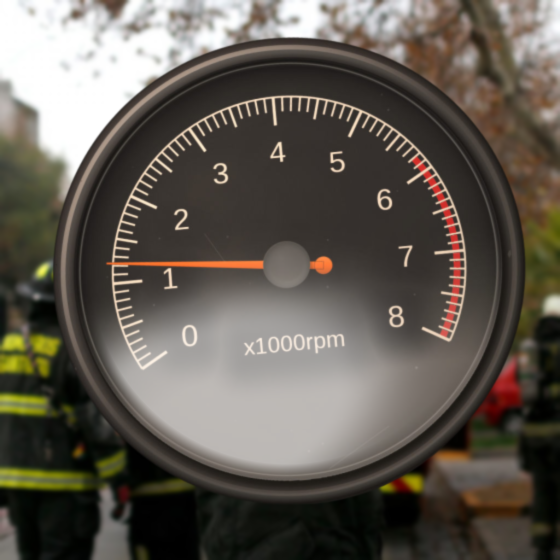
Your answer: 1200 rpm
